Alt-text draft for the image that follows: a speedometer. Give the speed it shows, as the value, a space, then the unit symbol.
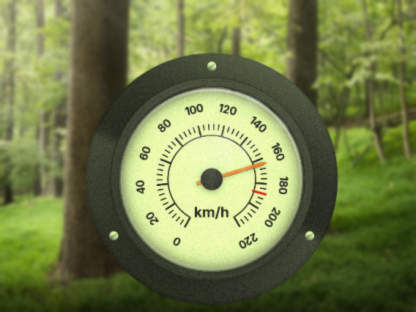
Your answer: 164 km/h
